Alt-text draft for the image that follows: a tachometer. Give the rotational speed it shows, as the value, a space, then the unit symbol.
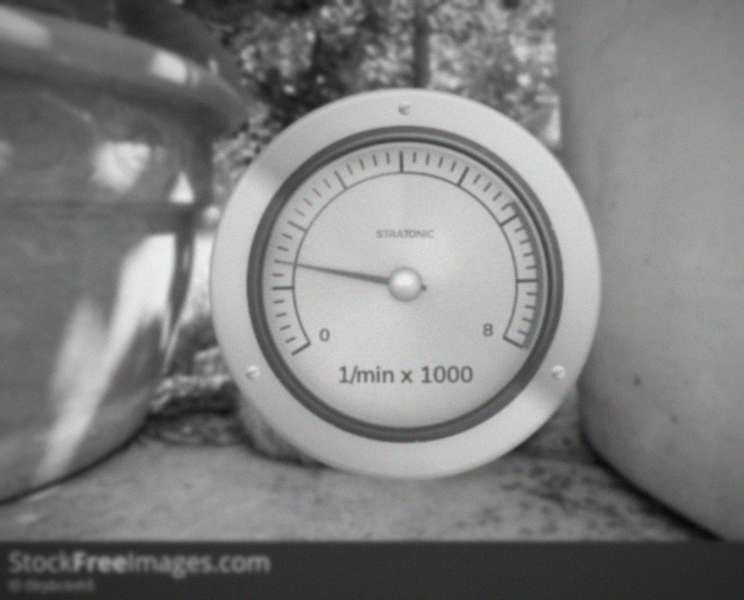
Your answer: 1400 rpm
